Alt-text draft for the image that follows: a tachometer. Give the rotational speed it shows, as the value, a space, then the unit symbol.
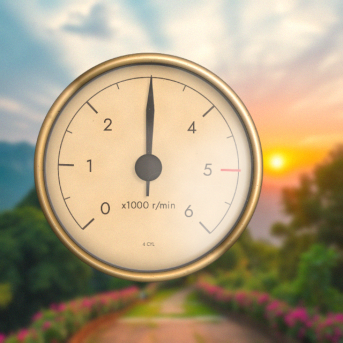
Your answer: 3000 rpm
